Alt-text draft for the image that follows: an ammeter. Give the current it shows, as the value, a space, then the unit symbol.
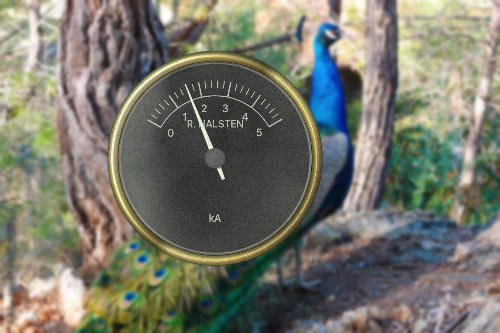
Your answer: 1.6 kA
